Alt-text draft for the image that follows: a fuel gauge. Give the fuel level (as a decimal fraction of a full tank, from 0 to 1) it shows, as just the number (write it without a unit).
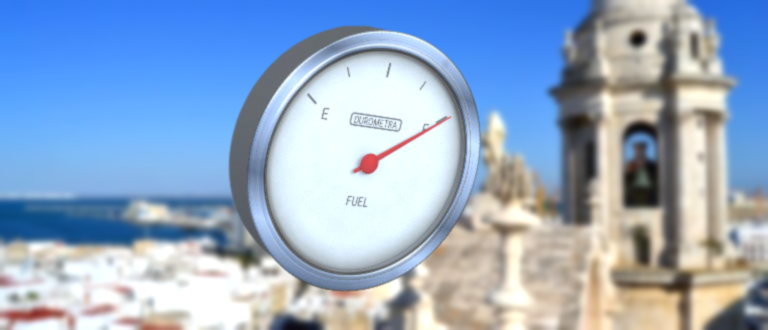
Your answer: 1
